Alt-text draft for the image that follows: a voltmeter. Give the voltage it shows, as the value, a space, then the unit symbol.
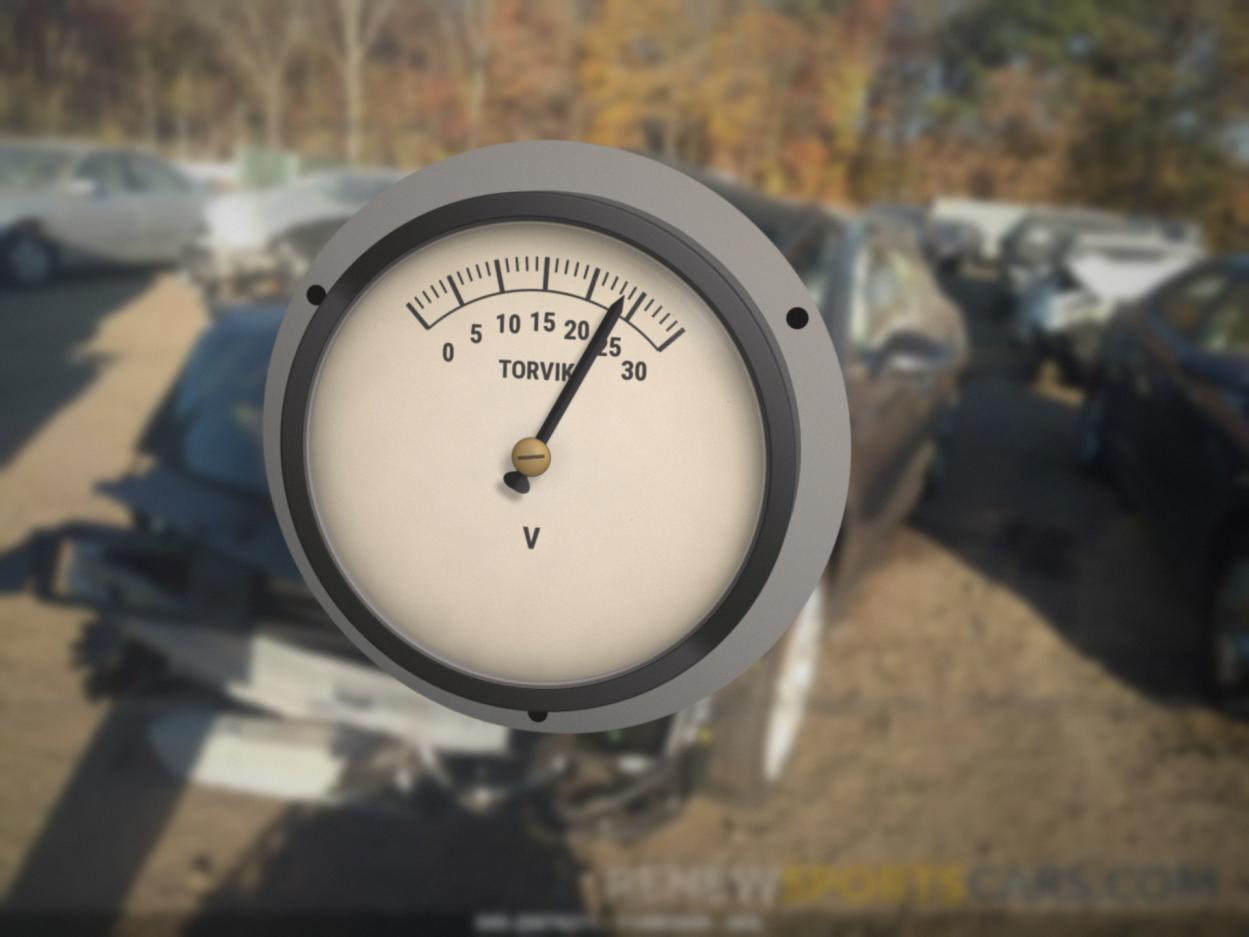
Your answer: 23.5 V
